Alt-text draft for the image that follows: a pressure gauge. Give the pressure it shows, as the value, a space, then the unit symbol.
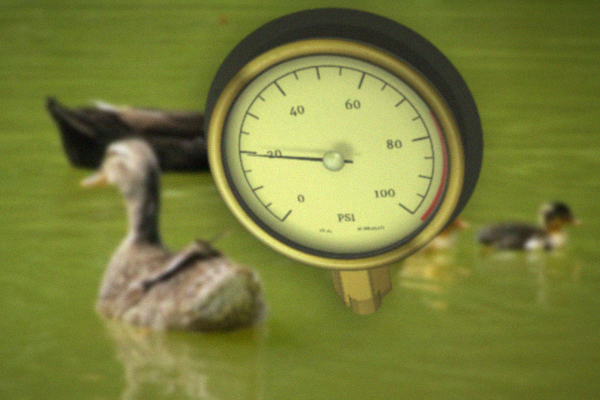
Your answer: 20 psi
